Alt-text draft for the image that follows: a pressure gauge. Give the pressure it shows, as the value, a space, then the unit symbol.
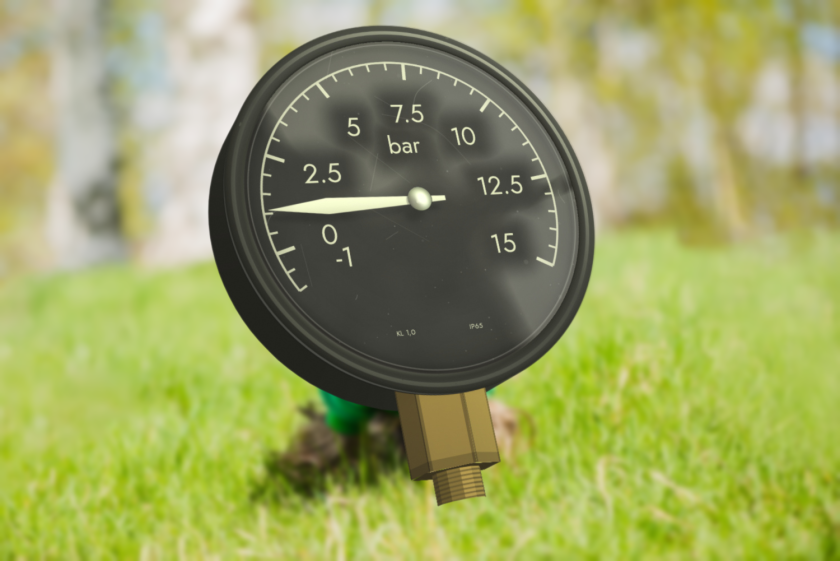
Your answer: 1 bar
